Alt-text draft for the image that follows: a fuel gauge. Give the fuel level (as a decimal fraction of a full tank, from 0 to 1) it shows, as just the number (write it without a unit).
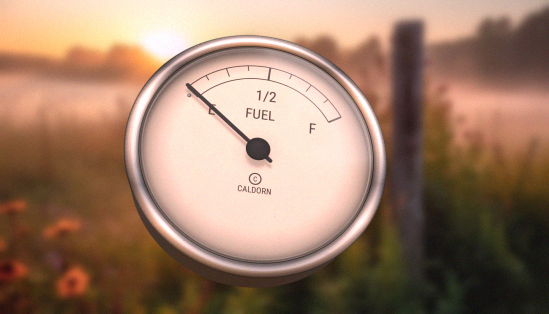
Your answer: 0
